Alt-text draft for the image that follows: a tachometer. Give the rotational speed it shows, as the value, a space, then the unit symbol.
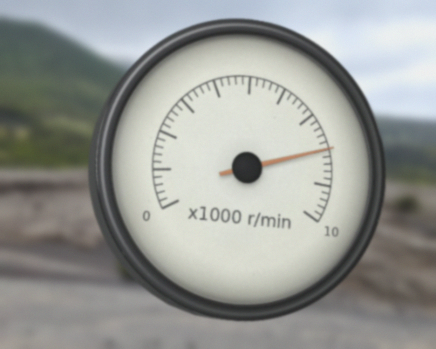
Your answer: 8000 rpm
